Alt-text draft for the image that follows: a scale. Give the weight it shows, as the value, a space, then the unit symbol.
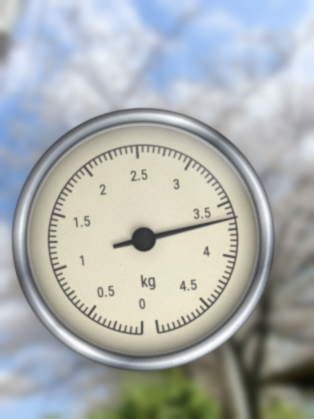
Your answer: 3.65 kg
